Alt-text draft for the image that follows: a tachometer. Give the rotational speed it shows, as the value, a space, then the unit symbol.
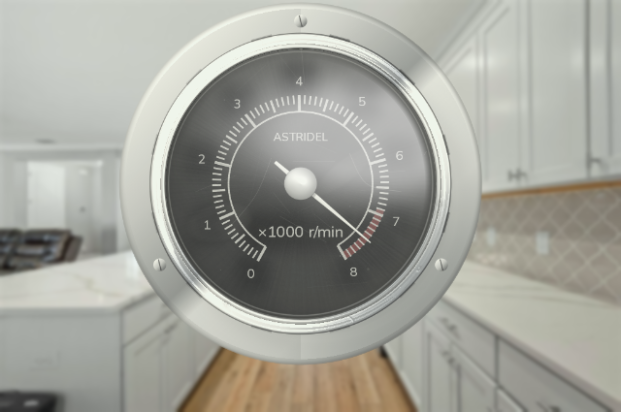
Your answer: 7500 rpm
